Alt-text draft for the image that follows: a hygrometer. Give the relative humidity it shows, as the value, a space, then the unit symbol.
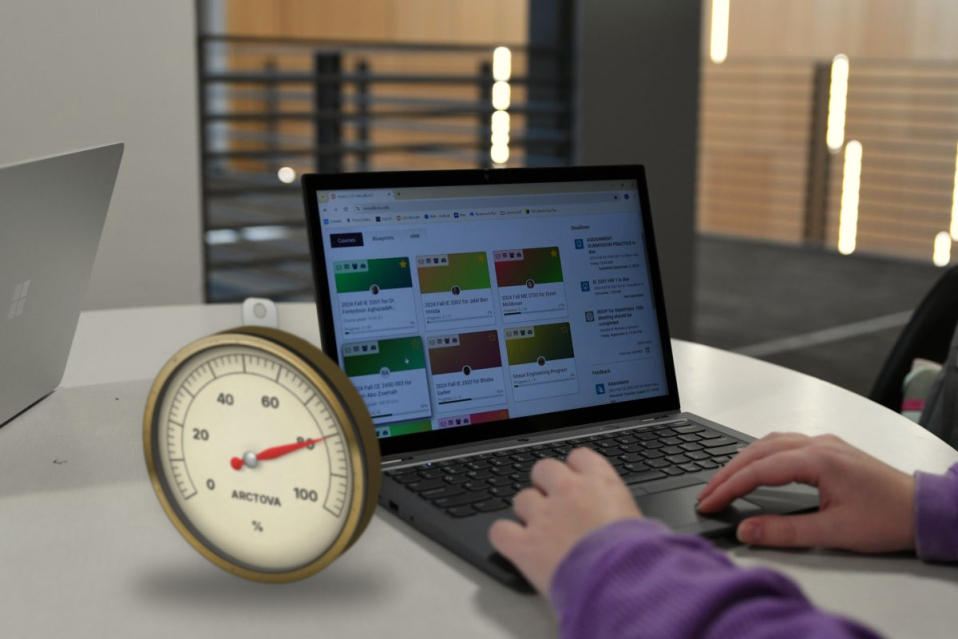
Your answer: 80 %
